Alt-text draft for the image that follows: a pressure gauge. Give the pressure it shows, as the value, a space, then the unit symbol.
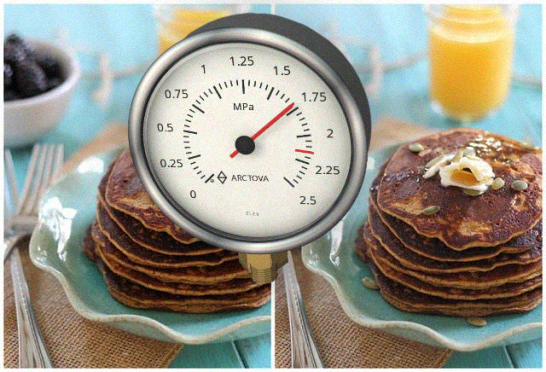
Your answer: 1.7 MPa
